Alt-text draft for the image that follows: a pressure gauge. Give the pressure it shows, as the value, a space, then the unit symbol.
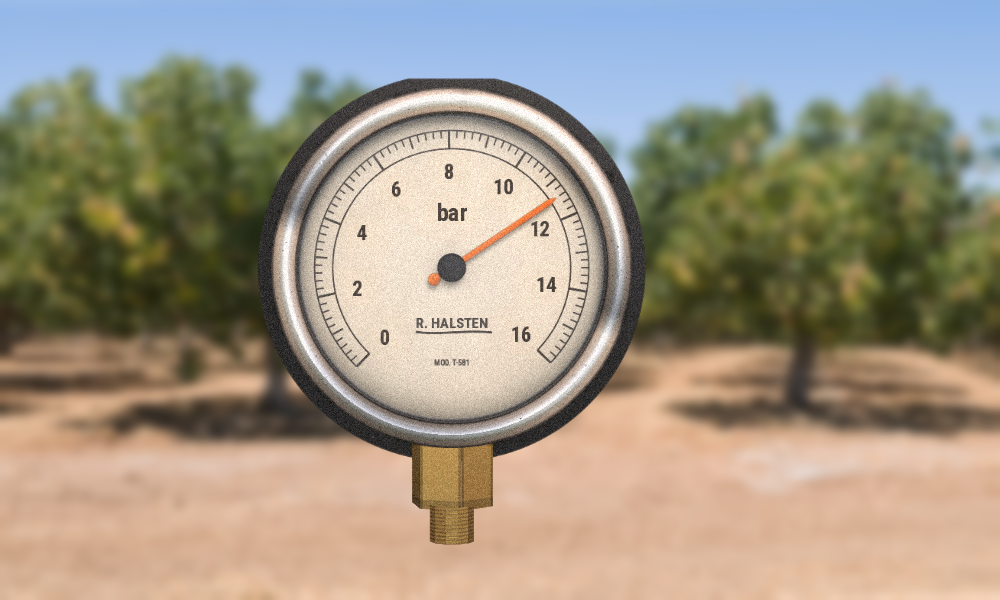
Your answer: 11.4 bar
